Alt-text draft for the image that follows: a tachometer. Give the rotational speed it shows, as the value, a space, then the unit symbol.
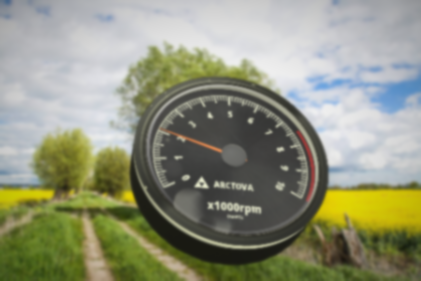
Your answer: 2000 rpm
